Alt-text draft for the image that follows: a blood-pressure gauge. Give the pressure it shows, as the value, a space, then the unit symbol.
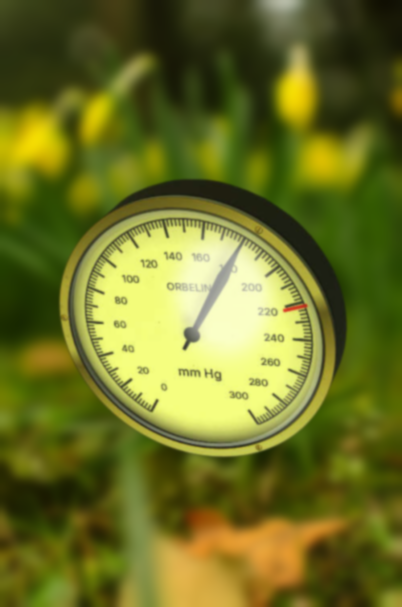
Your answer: 180 mmHg
